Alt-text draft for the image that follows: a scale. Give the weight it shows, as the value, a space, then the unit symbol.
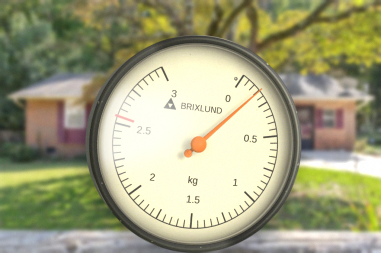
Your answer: 0.15 kg
